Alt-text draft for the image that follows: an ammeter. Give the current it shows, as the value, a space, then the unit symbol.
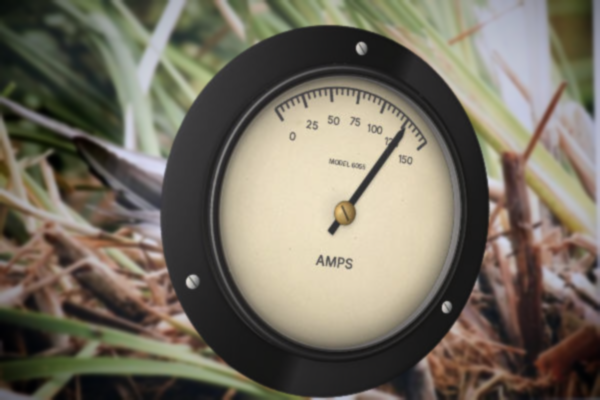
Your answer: 125 A
